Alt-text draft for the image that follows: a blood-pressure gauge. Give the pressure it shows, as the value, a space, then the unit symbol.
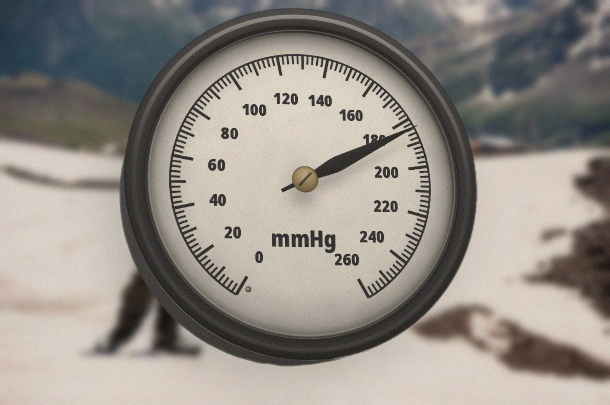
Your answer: 184 mmHg
